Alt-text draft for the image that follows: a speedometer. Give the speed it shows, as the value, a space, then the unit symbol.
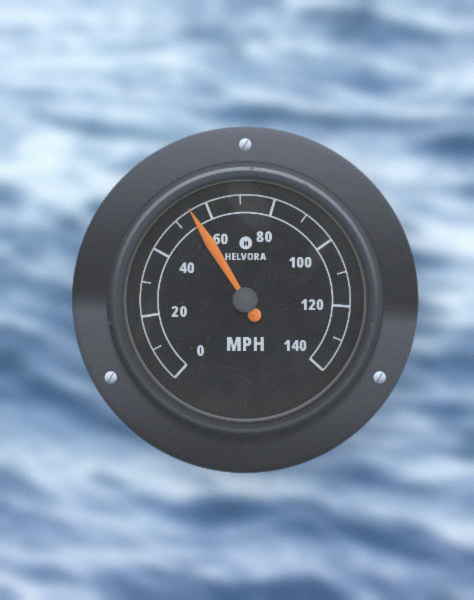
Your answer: 55 mph
